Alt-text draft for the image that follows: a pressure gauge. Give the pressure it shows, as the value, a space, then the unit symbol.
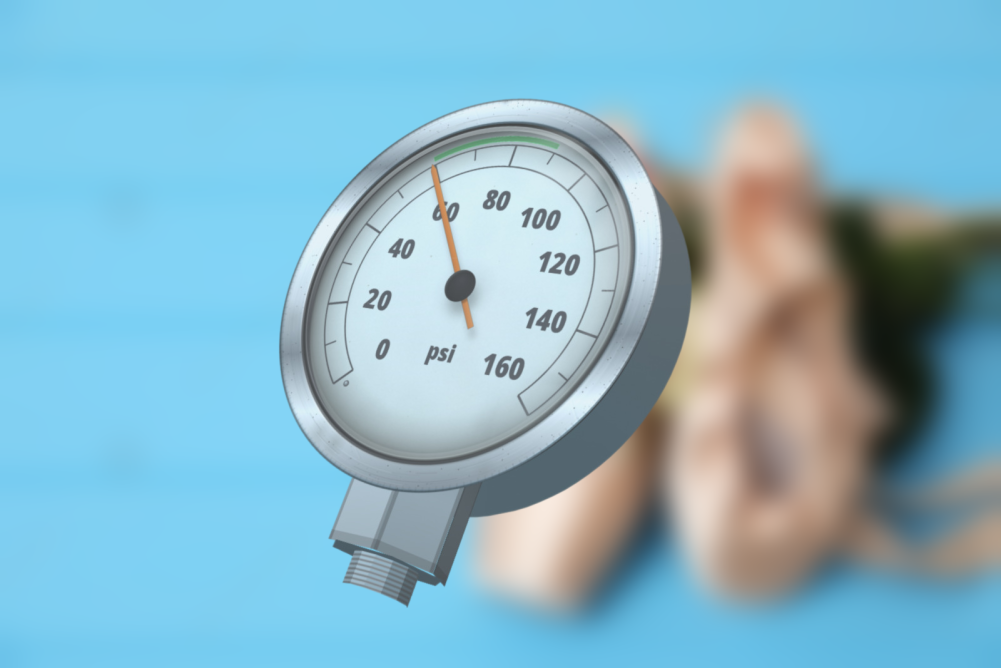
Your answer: 60 psi
